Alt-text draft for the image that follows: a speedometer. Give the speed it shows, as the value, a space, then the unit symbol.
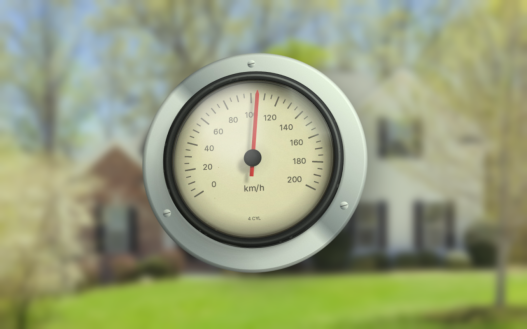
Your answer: 105 km/h
